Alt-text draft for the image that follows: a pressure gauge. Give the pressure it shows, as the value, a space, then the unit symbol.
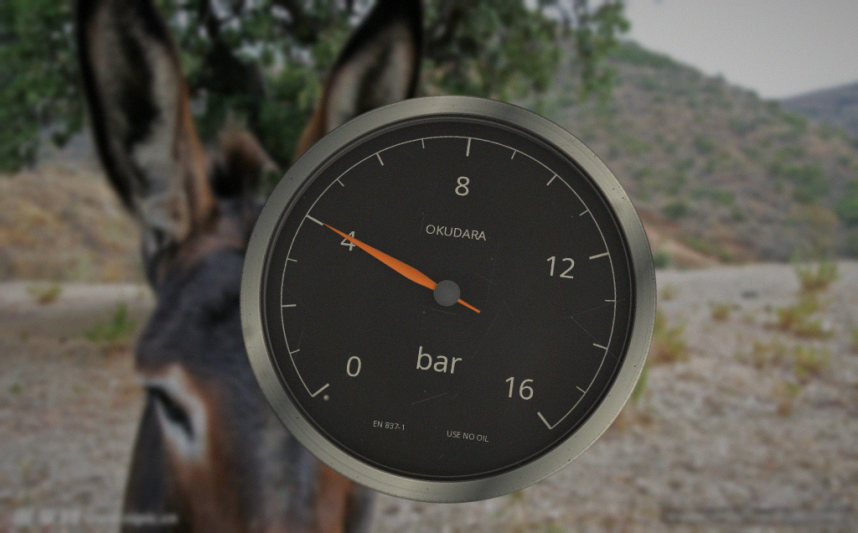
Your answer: 4 bar
